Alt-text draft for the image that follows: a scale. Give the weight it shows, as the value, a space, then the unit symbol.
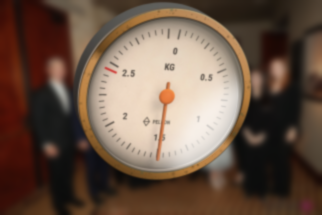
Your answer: 1.5 kg
